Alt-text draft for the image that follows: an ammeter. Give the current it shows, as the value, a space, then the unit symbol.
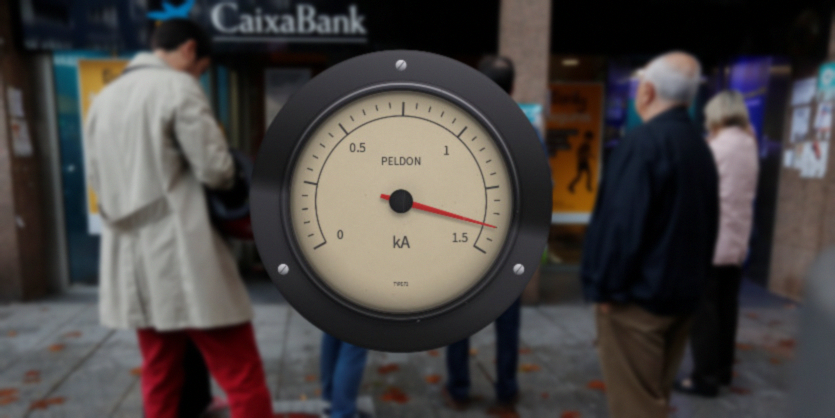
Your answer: 1.4 kA
